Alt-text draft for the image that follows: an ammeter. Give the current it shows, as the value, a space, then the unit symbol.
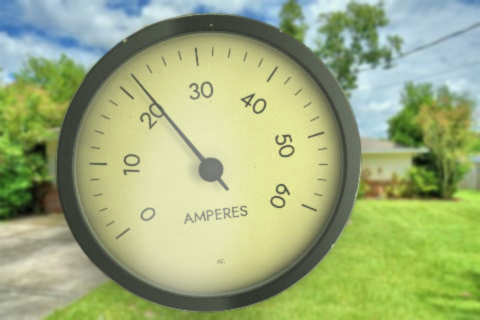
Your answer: 22 A
